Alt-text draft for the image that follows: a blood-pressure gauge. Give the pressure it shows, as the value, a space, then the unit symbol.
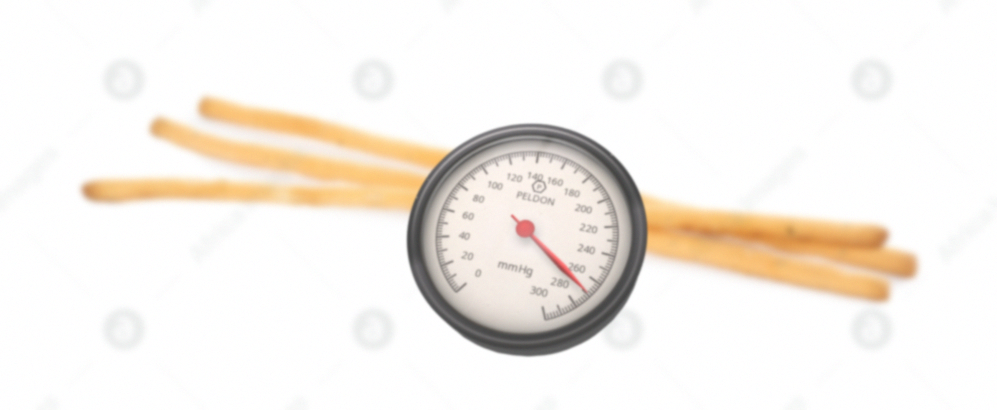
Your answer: 270 mmHg
